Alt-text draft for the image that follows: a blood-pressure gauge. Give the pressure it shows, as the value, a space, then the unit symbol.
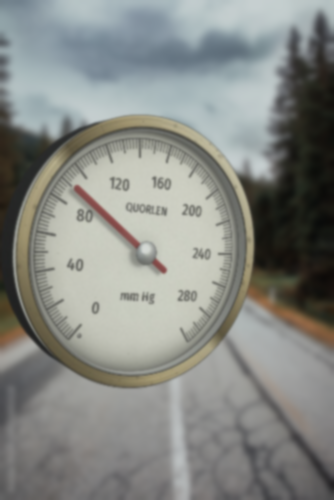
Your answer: 90 mmHg
